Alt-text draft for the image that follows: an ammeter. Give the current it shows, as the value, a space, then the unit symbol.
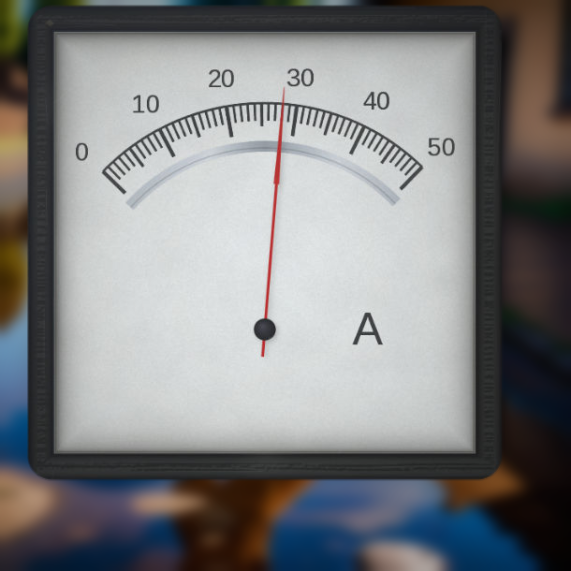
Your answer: 28 A
